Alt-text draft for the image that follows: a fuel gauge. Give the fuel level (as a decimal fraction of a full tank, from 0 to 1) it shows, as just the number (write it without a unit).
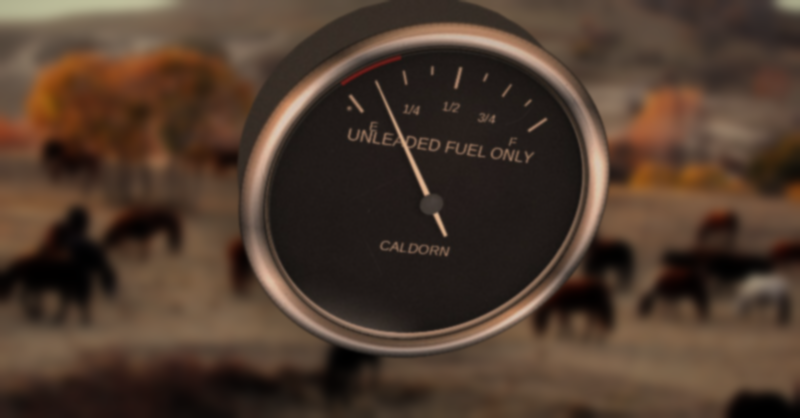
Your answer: 0.125
